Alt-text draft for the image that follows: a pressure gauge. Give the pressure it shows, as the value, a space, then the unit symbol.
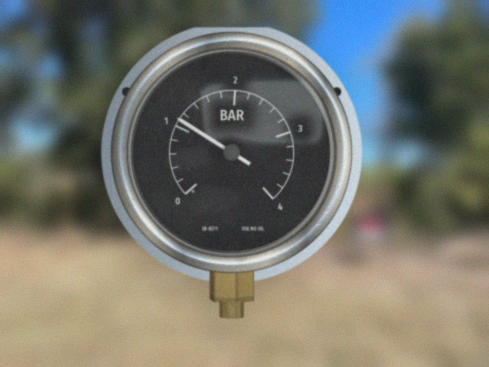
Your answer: 1.1 bar
